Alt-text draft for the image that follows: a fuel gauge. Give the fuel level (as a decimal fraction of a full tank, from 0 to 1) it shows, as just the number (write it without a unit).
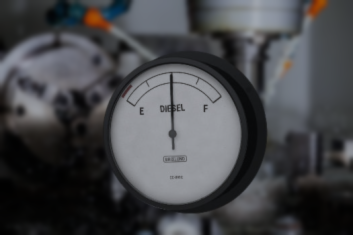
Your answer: 0.5
